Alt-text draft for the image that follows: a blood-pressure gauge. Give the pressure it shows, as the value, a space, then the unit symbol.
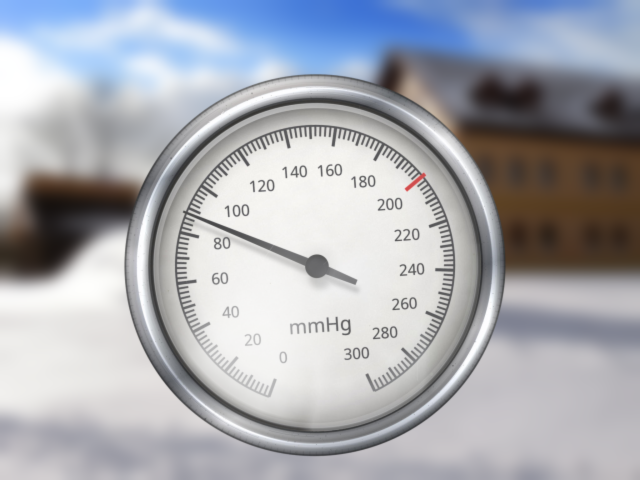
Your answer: 88 mmHg
